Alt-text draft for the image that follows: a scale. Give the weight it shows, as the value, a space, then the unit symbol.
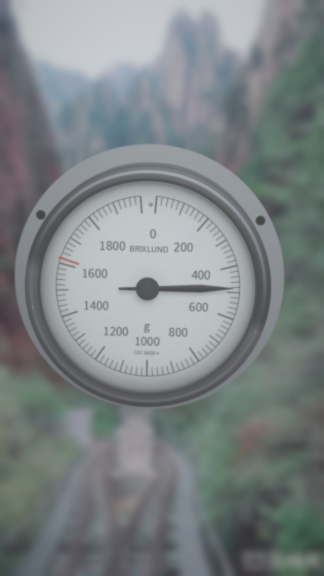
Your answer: 480 g
